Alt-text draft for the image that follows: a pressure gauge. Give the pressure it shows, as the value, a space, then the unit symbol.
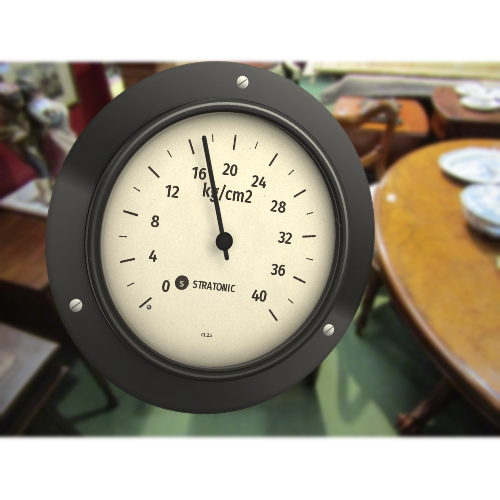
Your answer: 17 kg/cm²
